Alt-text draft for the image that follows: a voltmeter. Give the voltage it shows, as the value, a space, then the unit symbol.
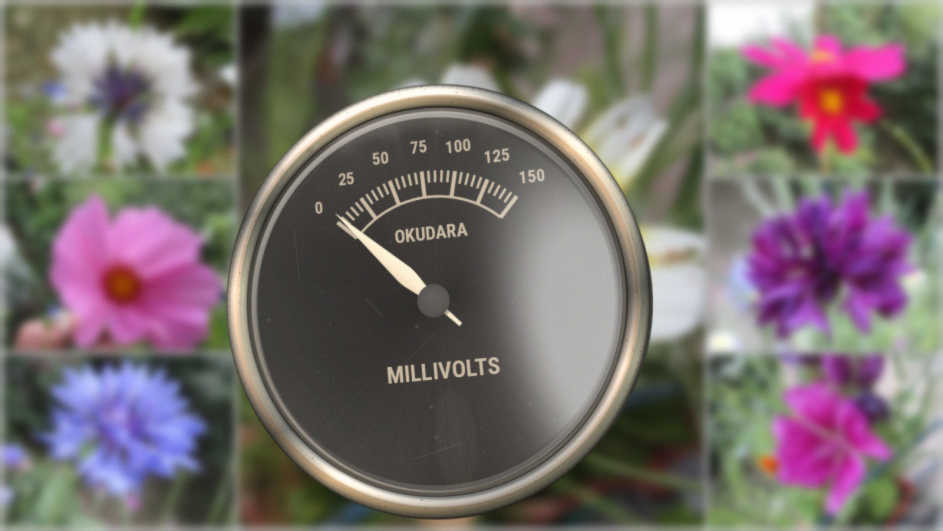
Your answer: 5 mV
